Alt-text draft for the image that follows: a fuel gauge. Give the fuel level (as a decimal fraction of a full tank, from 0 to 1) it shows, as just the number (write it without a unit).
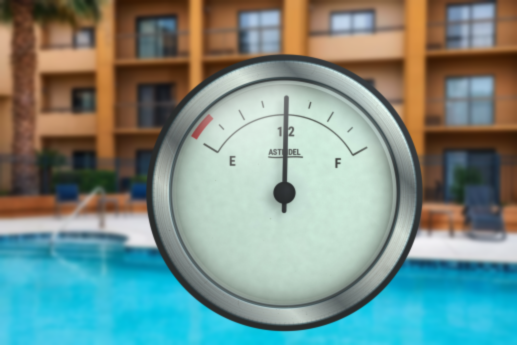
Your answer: 0.5
